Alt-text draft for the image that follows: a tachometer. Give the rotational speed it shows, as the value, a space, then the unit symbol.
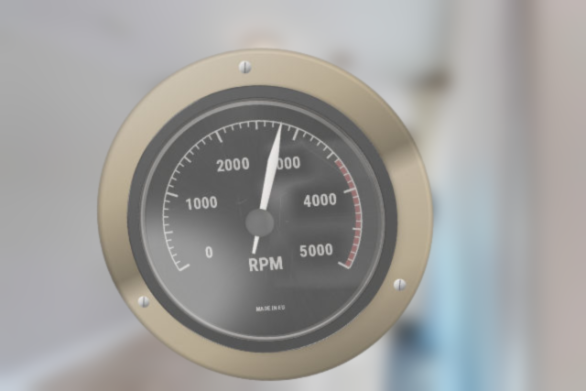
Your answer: 2800 rpm
